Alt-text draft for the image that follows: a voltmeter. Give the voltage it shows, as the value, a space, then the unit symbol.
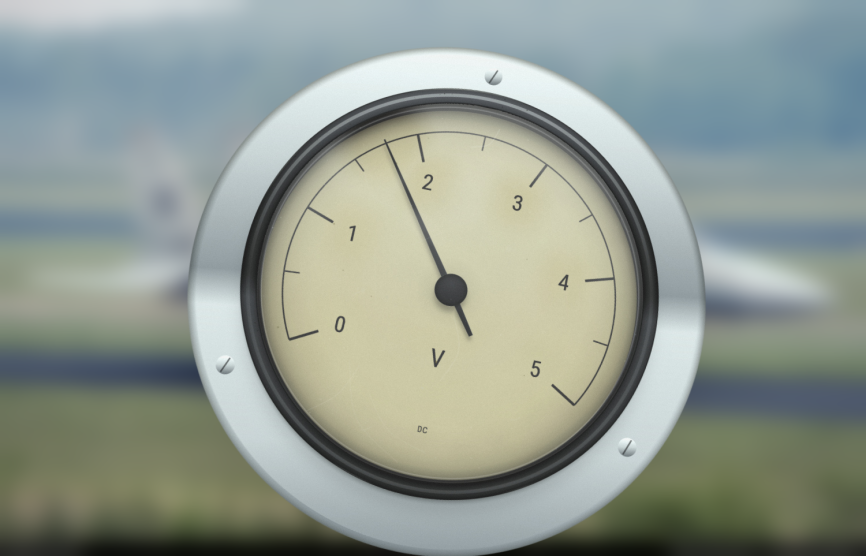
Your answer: 1.75 V
